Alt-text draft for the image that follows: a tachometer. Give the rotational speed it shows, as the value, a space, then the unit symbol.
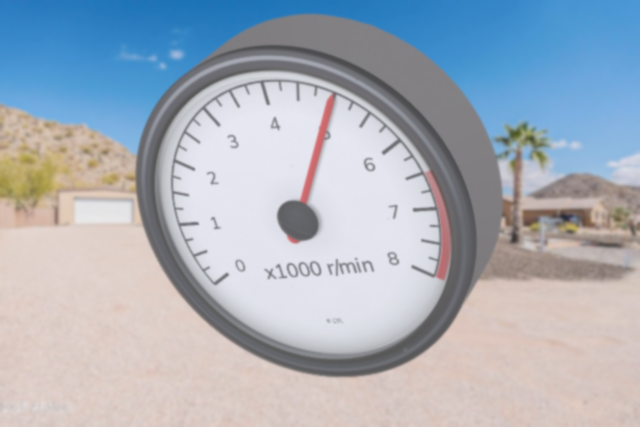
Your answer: 5000 rpm
